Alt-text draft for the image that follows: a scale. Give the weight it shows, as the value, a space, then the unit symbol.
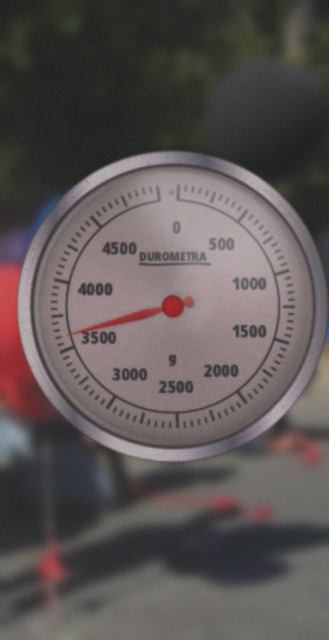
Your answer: 3600 g
